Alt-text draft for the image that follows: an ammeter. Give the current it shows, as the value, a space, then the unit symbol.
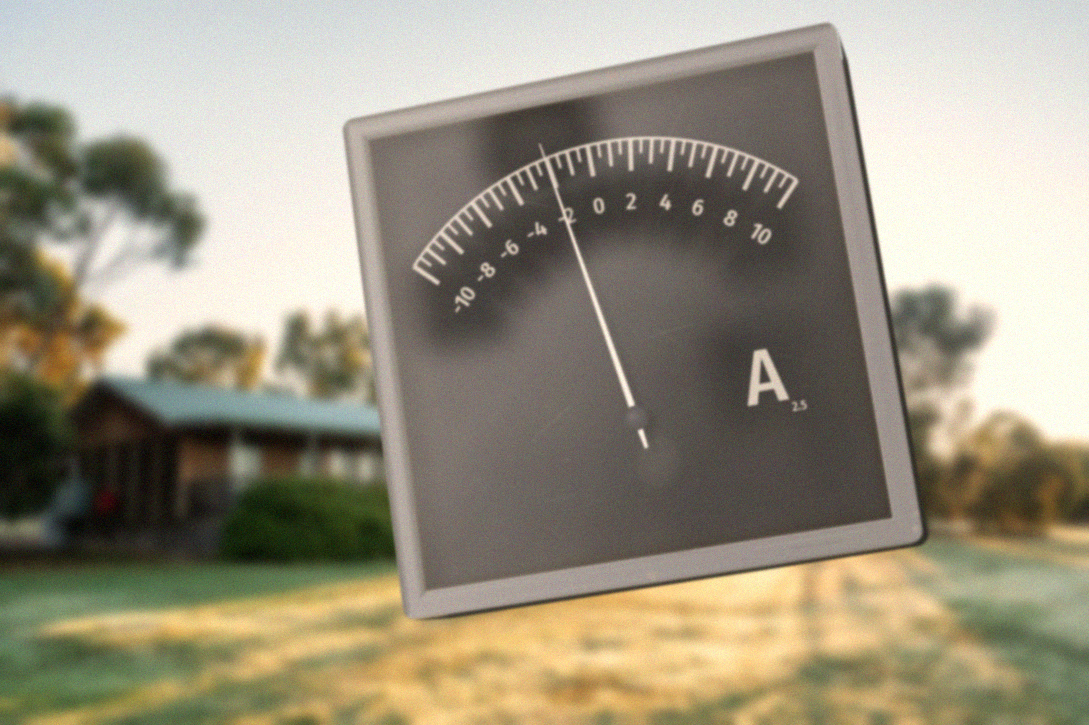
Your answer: -2 A
